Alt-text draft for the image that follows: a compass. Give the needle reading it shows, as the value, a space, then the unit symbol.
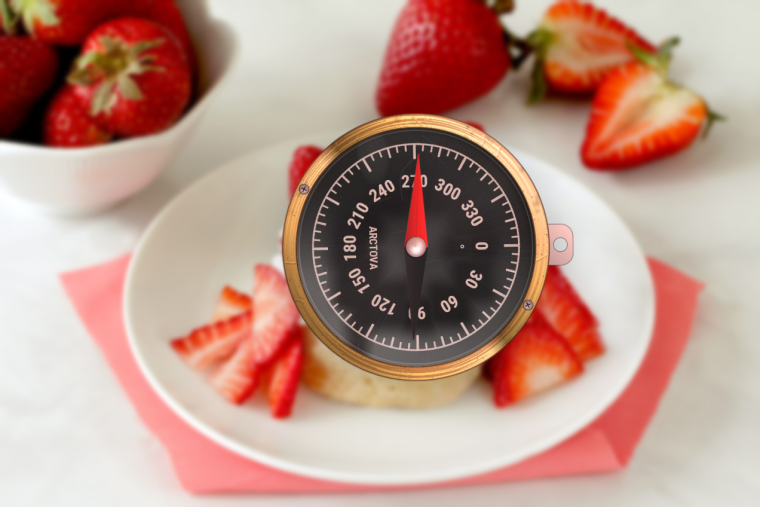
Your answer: 272.5 °
